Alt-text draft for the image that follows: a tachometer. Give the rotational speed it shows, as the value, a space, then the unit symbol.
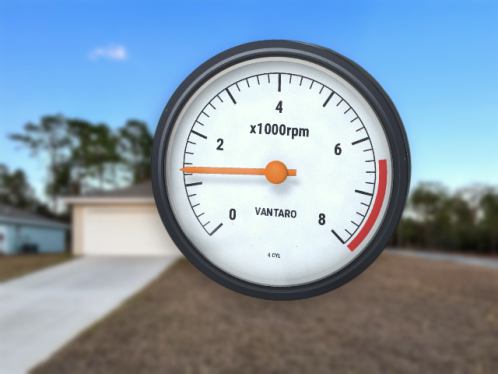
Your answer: 1300 rpm
